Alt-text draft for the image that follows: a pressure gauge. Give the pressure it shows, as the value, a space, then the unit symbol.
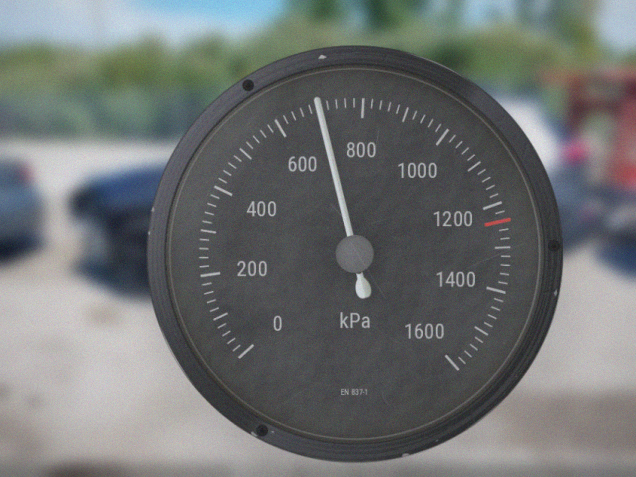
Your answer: 700 kPa
